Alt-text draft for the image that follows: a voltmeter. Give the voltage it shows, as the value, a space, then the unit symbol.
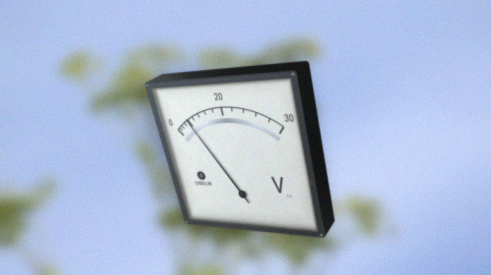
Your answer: 10 V
